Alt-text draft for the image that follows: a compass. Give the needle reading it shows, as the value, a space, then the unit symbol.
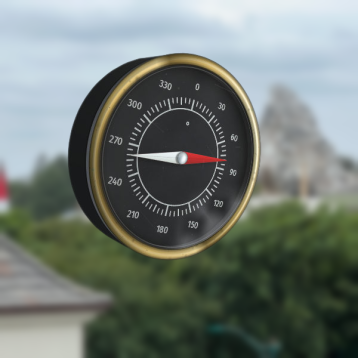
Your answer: 80 °
